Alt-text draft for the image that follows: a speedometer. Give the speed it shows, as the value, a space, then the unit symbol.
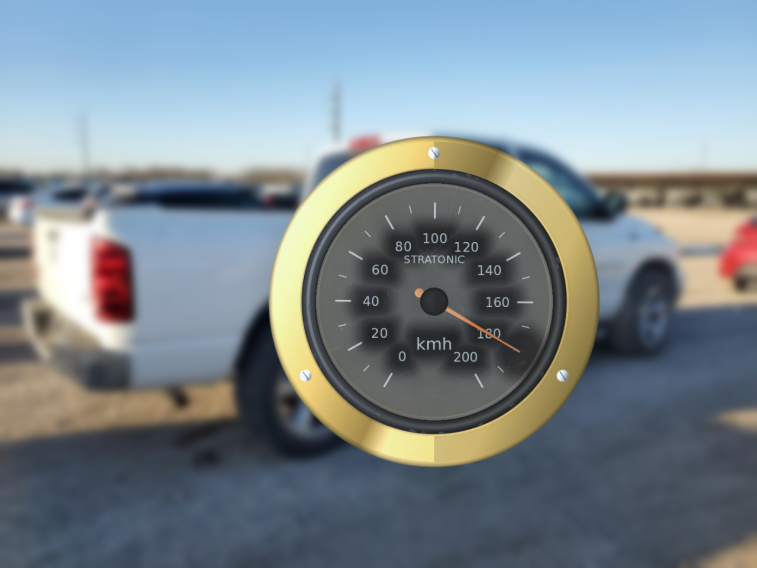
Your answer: 180 km/h
